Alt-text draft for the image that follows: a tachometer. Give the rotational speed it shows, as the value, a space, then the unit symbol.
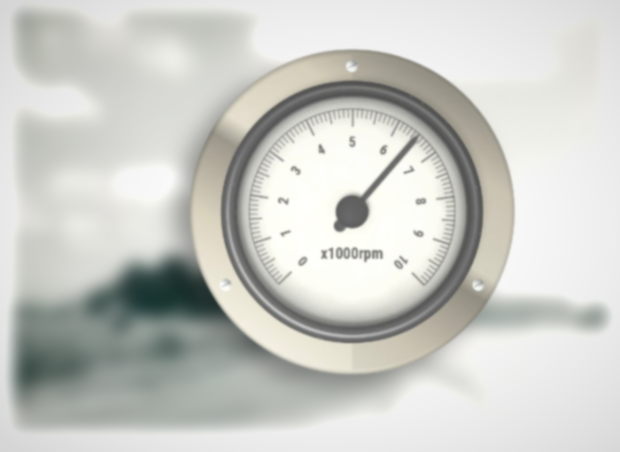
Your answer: 6500 rpm
